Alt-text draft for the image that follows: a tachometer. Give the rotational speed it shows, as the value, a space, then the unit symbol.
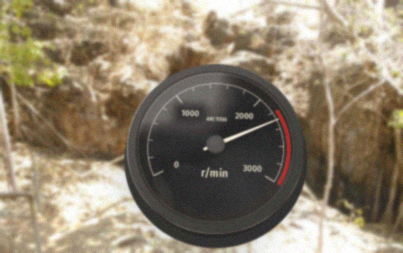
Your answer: 2300 rpm
